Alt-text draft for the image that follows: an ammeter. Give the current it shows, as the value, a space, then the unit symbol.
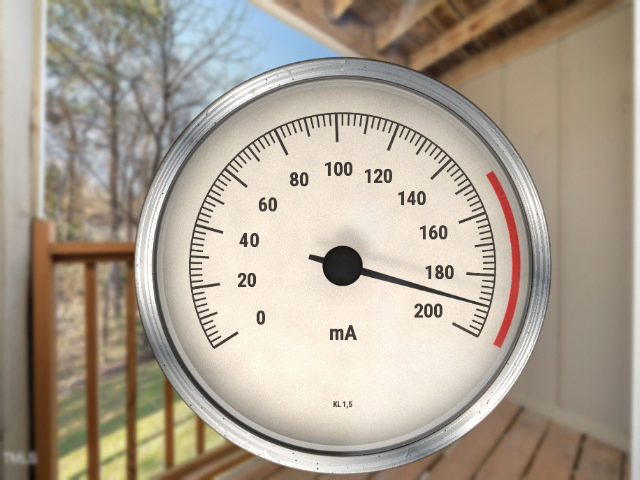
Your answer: 190 mA
